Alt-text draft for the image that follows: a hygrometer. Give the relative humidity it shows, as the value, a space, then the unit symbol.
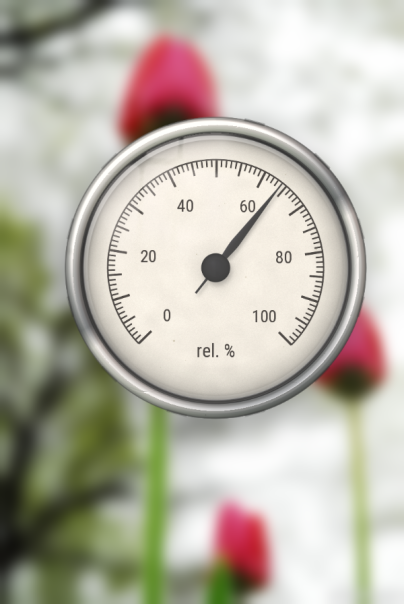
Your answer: 64 %
